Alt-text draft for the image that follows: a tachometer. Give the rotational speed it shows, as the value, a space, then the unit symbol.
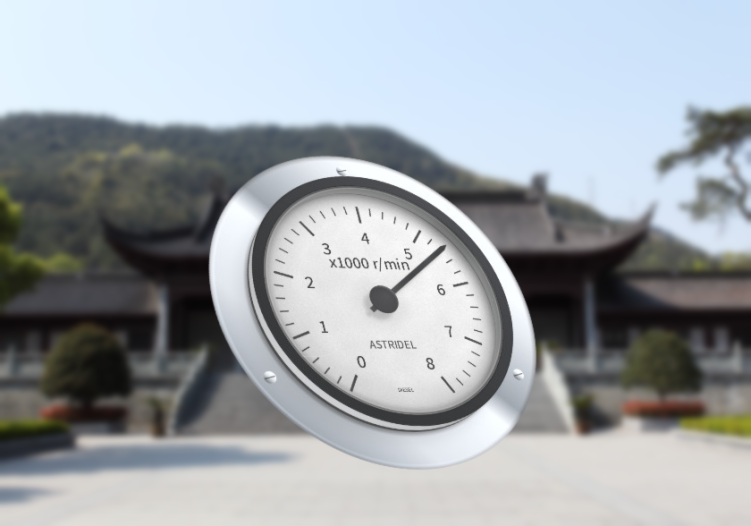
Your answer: 5400 rpm
